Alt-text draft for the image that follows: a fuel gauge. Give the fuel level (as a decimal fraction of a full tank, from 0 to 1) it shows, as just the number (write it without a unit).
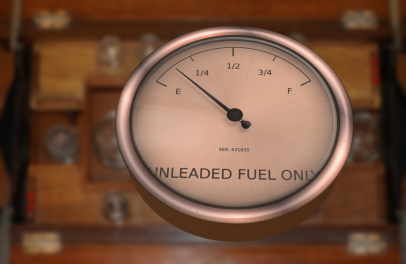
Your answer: 0.125
